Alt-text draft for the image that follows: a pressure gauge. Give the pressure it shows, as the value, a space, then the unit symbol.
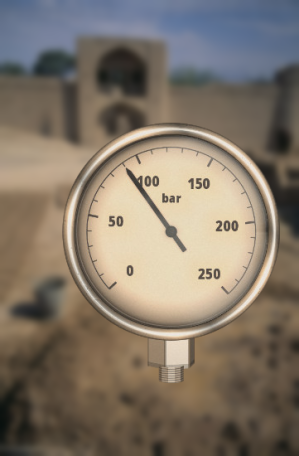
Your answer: 90 bar
